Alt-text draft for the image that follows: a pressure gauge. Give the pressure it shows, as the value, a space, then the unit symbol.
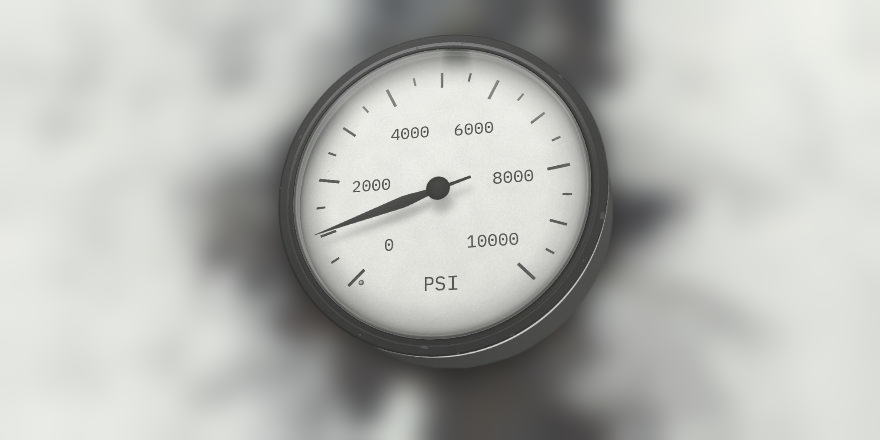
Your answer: 1000 psi
